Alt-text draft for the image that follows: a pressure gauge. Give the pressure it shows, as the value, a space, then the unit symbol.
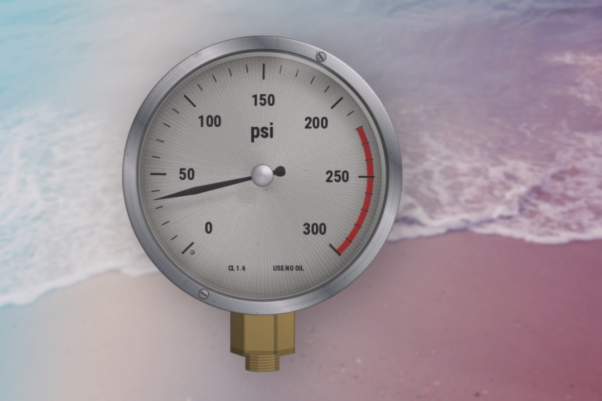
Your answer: 35 psi
